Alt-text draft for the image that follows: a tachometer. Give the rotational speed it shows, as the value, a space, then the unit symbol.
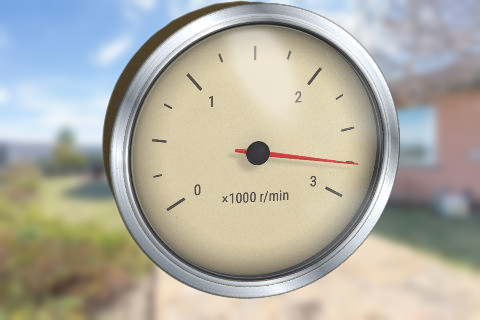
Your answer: 2750 rpm
